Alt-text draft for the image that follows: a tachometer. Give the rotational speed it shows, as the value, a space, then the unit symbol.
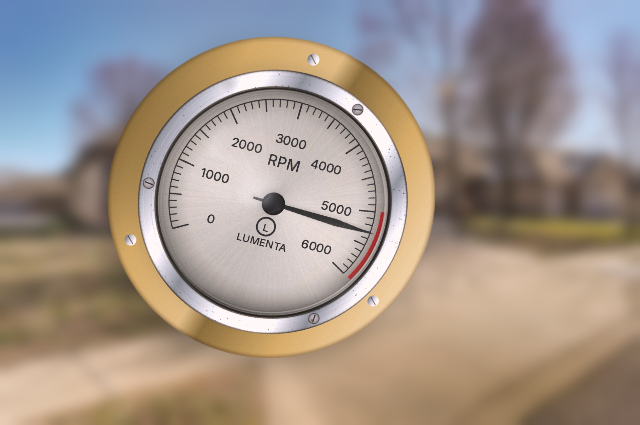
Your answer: 5300 rpm
